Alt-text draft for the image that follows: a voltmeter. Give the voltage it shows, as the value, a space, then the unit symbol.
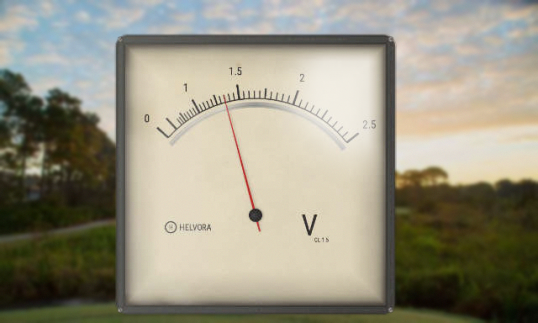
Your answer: 1.35 V
